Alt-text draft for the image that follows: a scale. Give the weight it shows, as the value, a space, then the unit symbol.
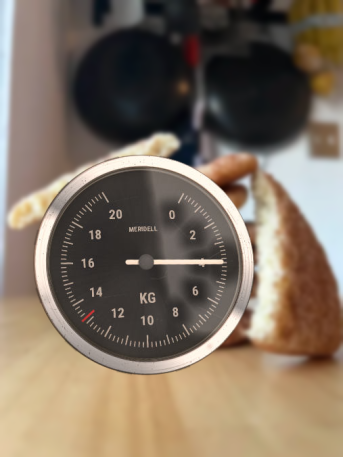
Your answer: 4 kg
